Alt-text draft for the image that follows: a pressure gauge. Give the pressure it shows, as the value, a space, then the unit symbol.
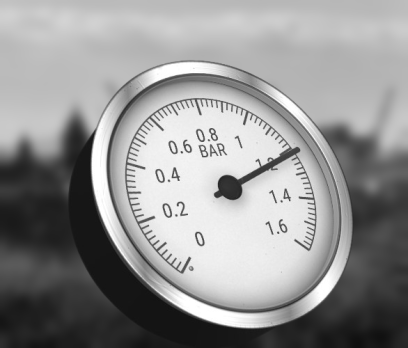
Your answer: 1.22 bar
